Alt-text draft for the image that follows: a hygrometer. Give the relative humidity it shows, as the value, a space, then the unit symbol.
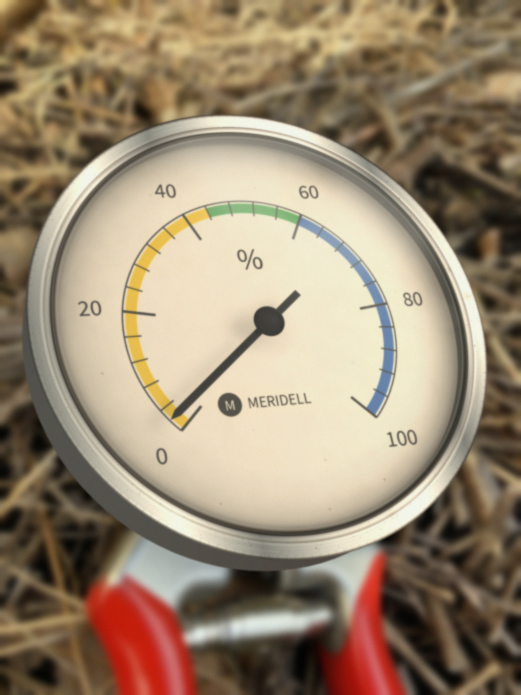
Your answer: 2 %
